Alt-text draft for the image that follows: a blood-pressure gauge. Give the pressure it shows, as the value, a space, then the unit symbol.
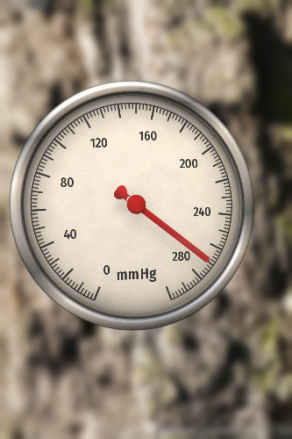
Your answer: 270 mmHg
